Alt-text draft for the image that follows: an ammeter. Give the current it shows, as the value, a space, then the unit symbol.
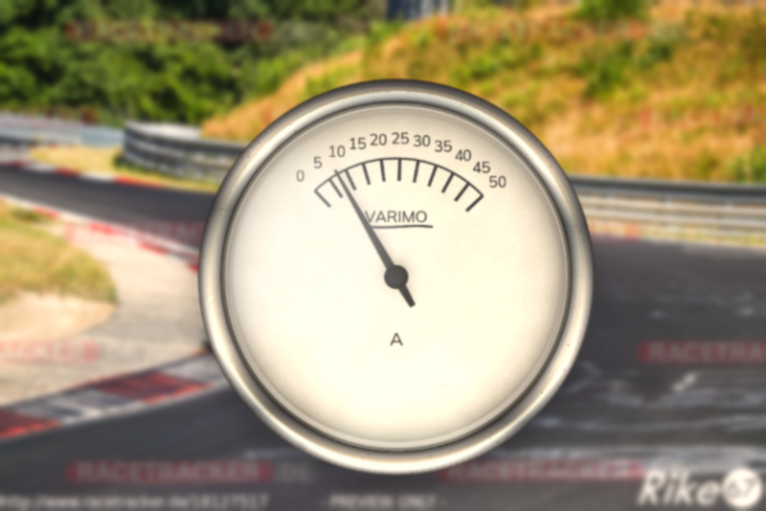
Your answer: 7.5 A
